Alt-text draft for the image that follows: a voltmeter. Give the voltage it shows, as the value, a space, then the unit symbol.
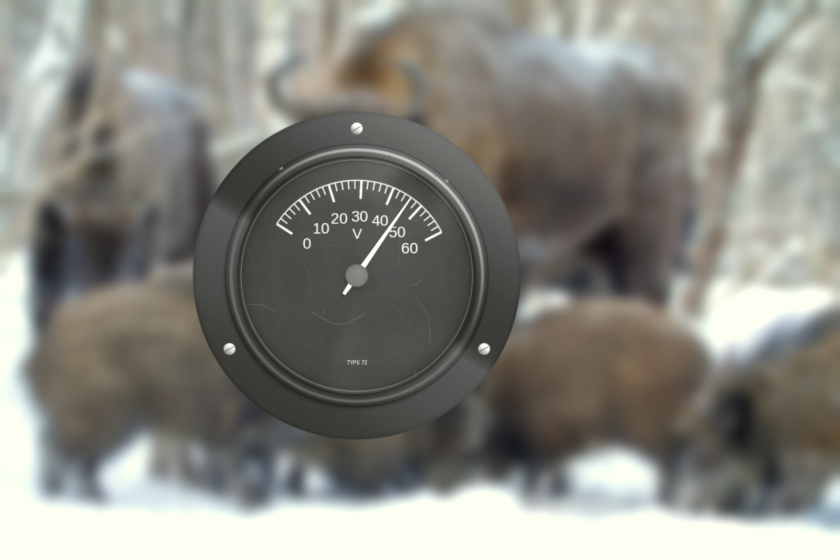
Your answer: 46 V
